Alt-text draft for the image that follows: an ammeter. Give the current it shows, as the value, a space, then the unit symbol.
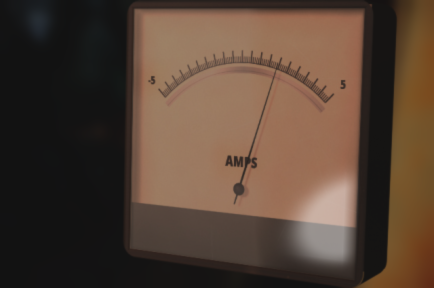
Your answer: 2 A
